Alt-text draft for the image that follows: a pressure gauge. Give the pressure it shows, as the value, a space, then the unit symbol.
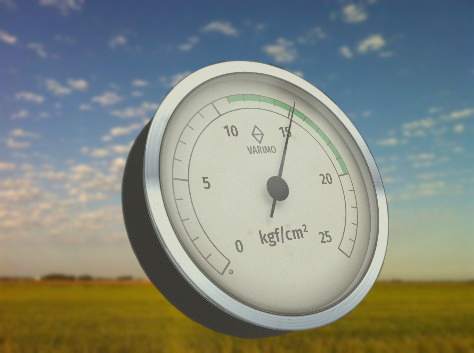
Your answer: 15 kg/cm²
